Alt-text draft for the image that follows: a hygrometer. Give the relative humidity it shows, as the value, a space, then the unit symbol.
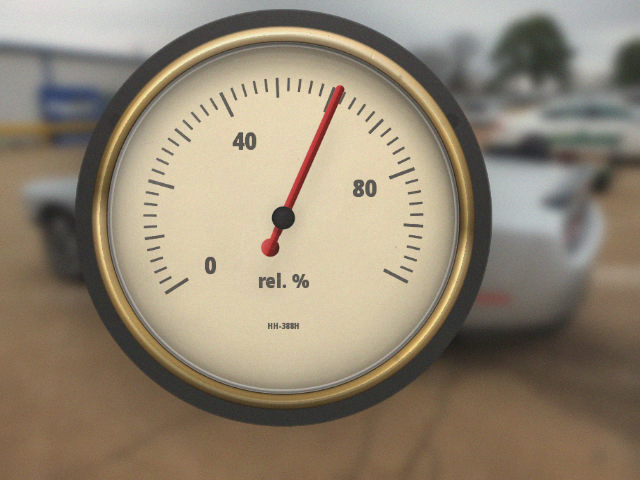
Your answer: 61 %
